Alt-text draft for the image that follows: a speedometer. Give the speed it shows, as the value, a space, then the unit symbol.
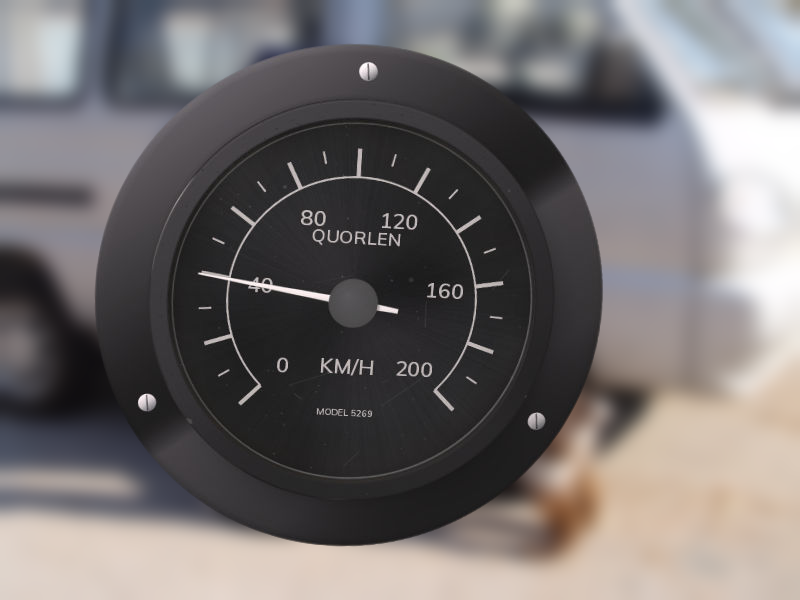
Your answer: 40 km/h
